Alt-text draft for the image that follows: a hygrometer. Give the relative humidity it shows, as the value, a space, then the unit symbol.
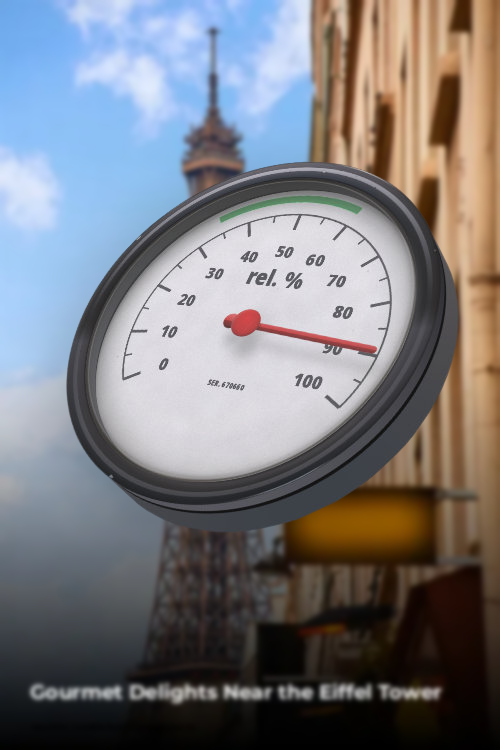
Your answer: 90 %
